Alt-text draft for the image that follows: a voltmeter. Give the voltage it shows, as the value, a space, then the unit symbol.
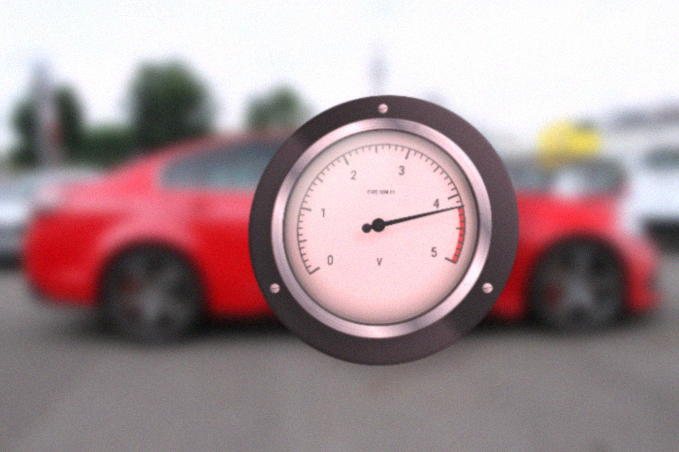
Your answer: 4.2 V
